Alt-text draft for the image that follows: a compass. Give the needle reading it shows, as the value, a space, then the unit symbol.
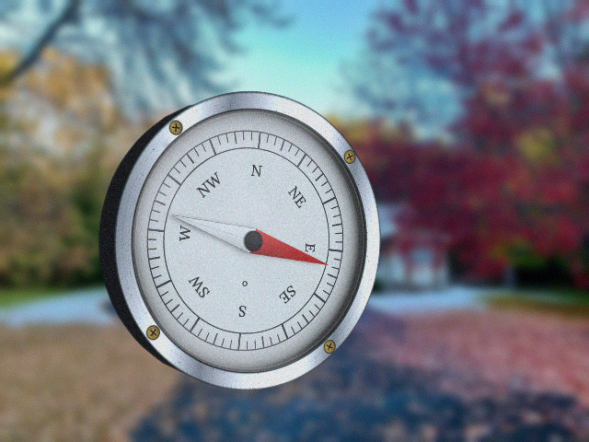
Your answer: 100 °
